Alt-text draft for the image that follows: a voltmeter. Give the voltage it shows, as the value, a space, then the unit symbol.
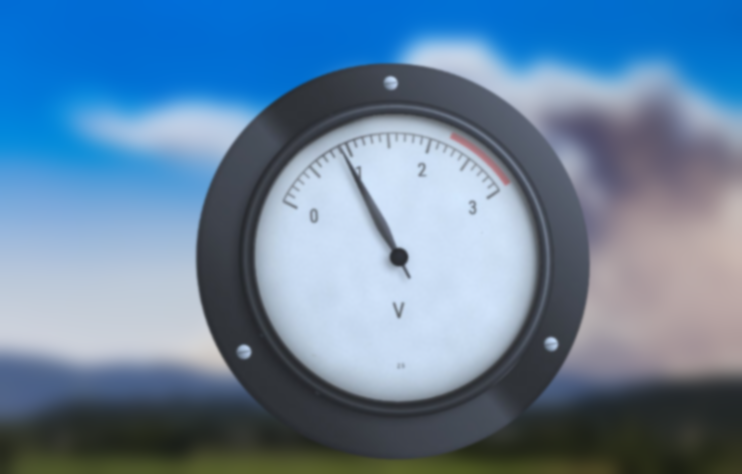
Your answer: 0.9 V
